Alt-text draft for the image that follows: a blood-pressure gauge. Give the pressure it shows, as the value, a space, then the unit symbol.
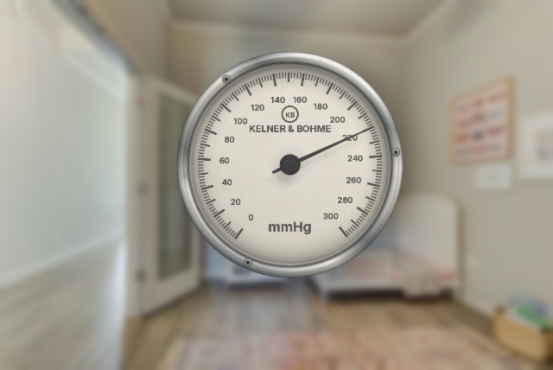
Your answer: 220 mmHg
